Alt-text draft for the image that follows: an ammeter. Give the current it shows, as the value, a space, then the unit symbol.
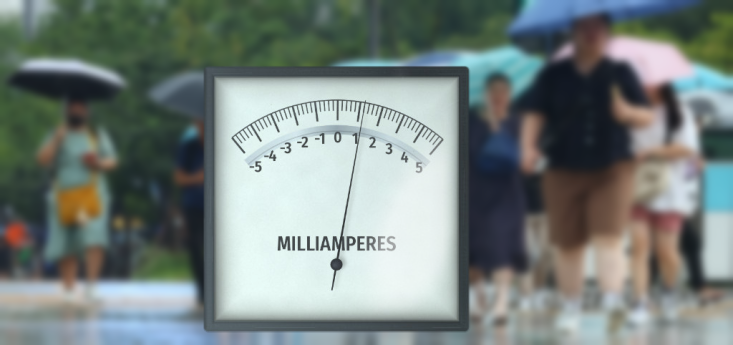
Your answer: 1.2 mA
